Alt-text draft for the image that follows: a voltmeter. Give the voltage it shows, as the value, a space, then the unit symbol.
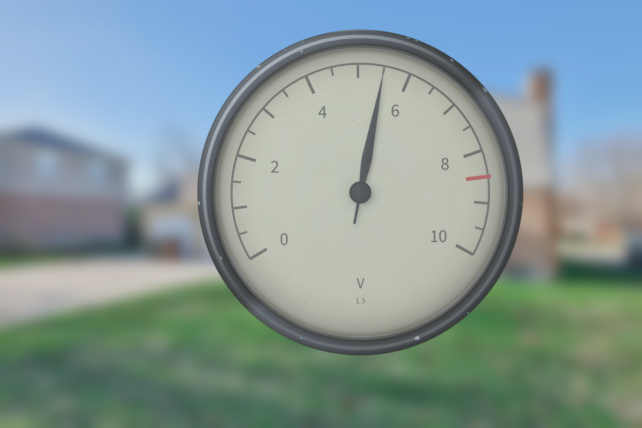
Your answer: 5.5 V
